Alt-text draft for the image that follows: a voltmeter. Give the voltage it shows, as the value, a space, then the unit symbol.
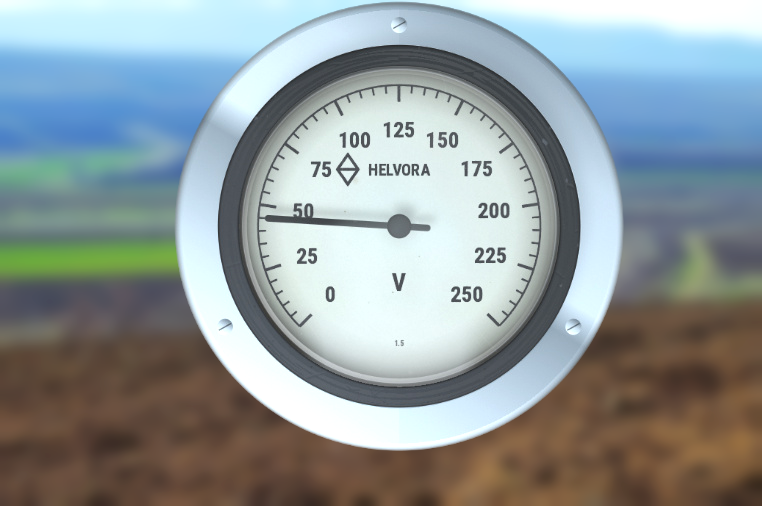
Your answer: 45 V
